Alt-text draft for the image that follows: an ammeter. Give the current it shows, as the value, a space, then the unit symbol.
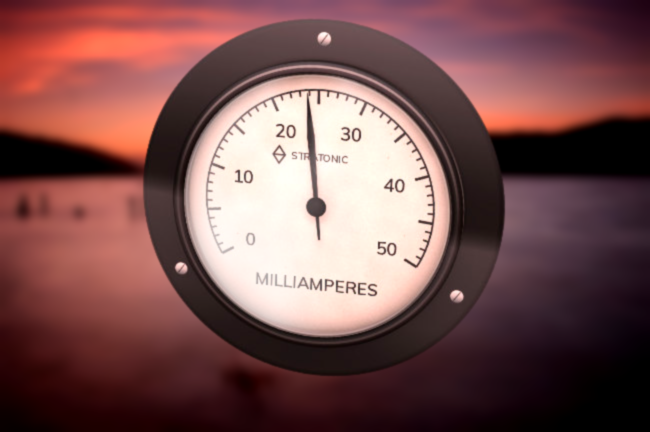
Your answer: 24 mA
